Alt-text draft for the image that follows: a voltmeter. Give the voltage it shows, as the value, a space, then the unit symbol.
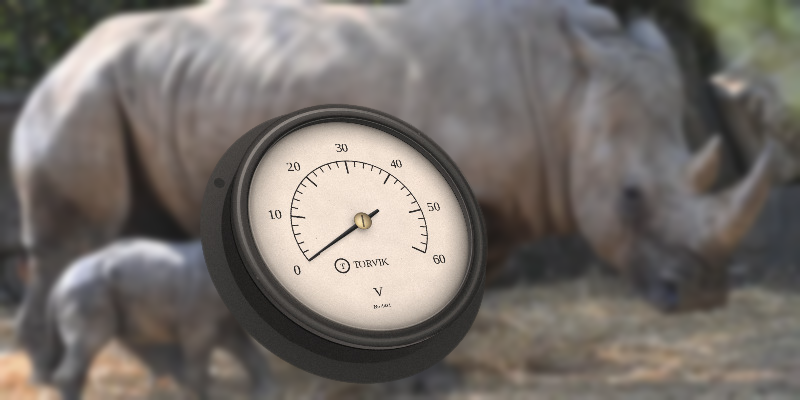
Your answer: 0 V
